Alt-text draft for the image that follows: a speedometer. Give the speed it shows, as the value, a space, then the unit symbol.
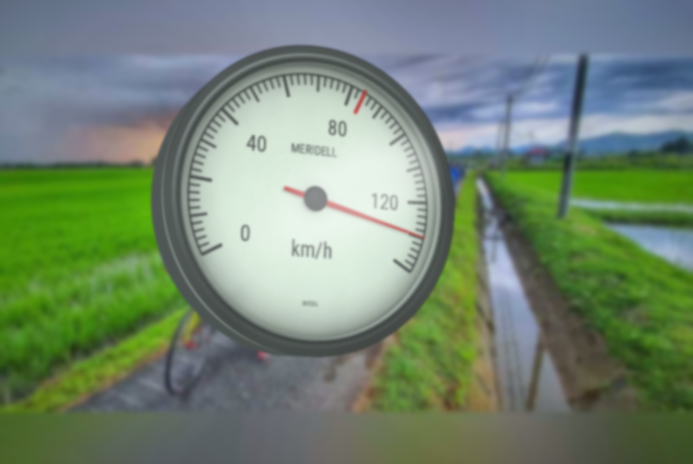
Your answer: 130 km/h
